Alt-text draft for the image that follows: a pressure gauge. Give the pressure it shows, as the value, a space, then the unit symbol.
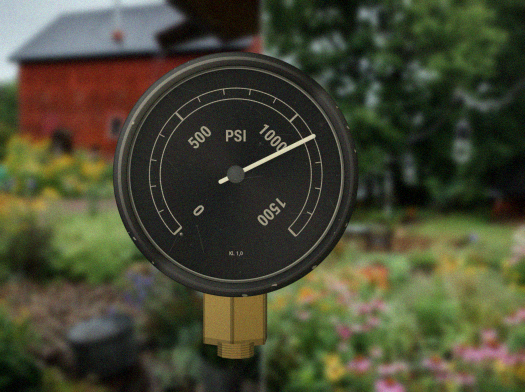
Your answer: 1100 psi
